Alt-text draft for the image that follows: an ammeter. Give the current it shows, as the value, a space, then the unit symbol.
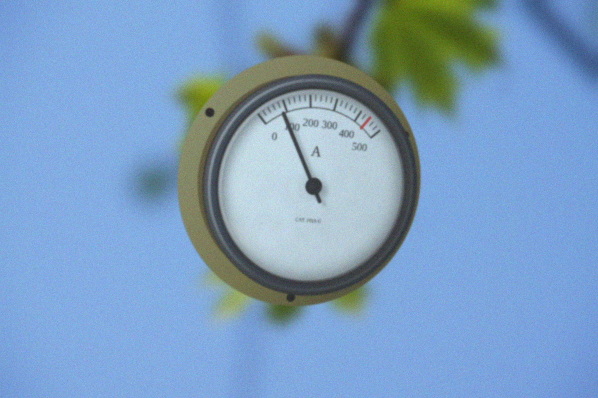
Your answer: 80 A
